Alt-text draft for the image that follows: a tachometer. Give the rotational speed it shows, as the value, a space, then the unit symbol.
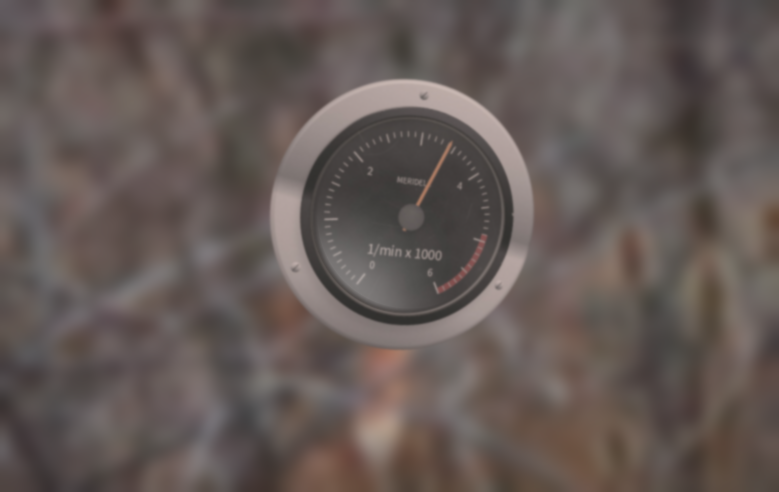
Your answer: 3400 rpm
